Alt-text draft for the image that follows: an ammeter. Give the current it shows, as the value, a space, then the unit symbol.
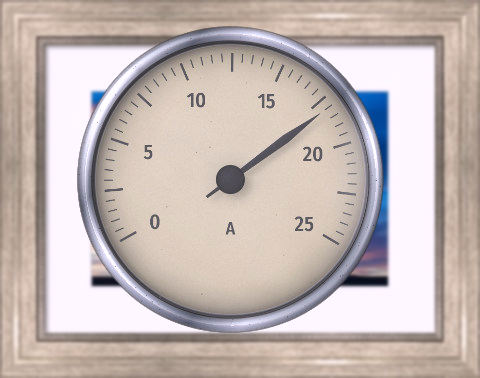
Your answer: 18 A
